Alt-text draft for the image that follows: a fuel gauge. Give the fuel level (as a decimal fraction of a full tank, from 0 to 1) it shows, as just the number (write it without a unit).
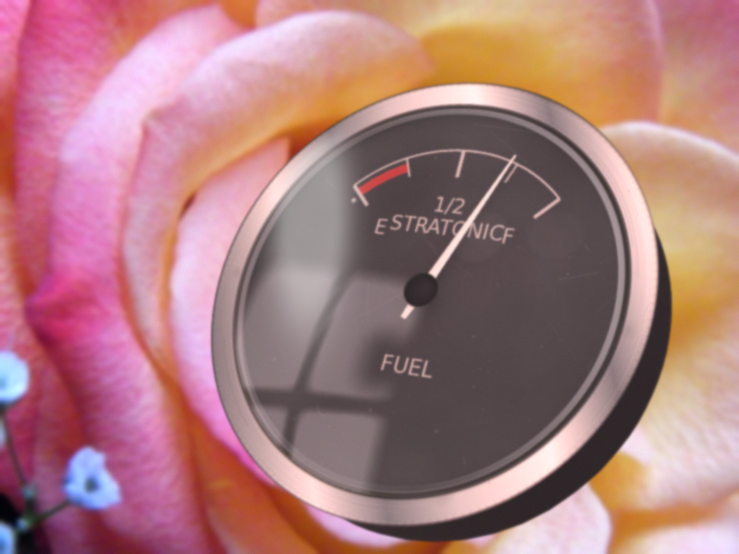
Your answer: 0.75
